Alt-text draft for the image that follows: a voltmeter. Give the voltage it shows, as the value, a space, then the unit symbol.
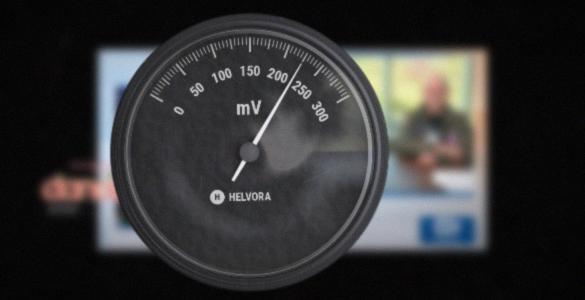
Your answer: 225 mV
